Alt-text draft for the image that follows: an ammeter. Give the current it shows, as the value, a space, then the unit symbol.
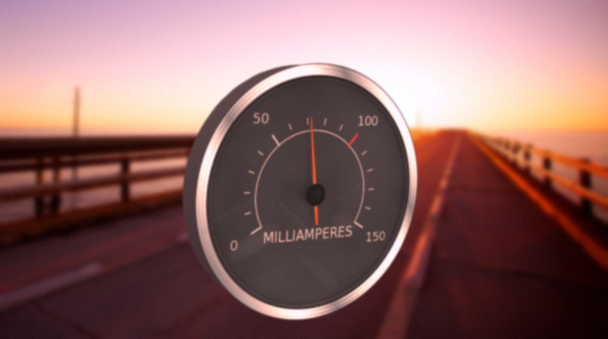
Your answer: 70 mA
